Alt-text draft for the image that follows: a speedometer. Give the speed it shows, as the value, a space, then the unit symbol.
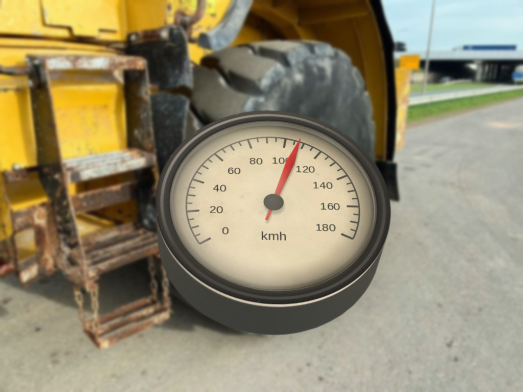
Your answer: 107.5 km/h
